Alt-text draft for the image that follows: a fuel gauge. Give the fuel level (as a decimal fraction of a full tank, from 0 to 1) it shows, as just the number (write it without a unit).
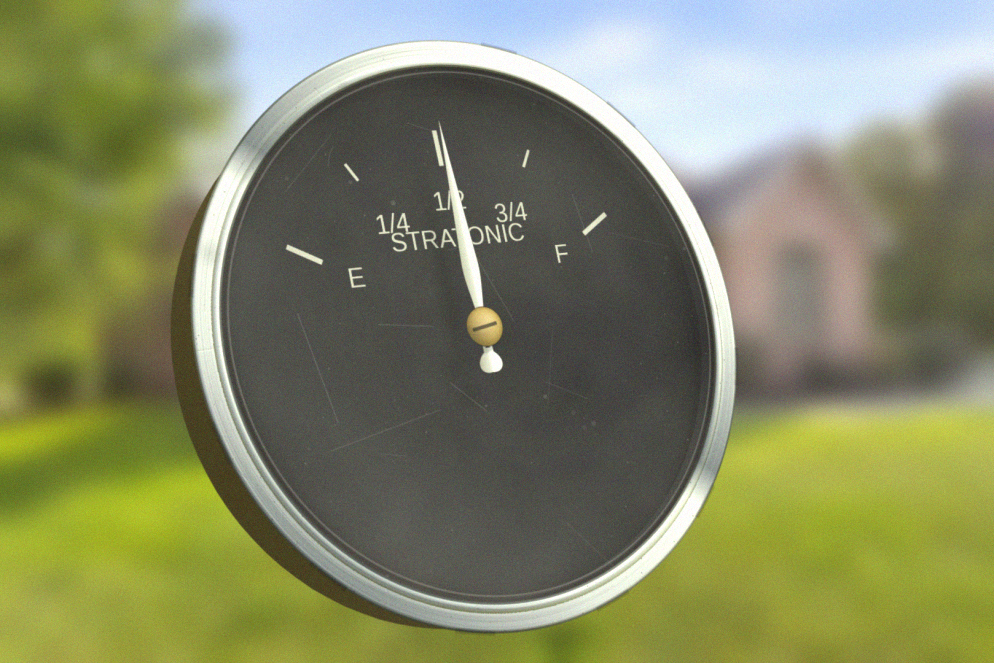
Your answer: 0.5
